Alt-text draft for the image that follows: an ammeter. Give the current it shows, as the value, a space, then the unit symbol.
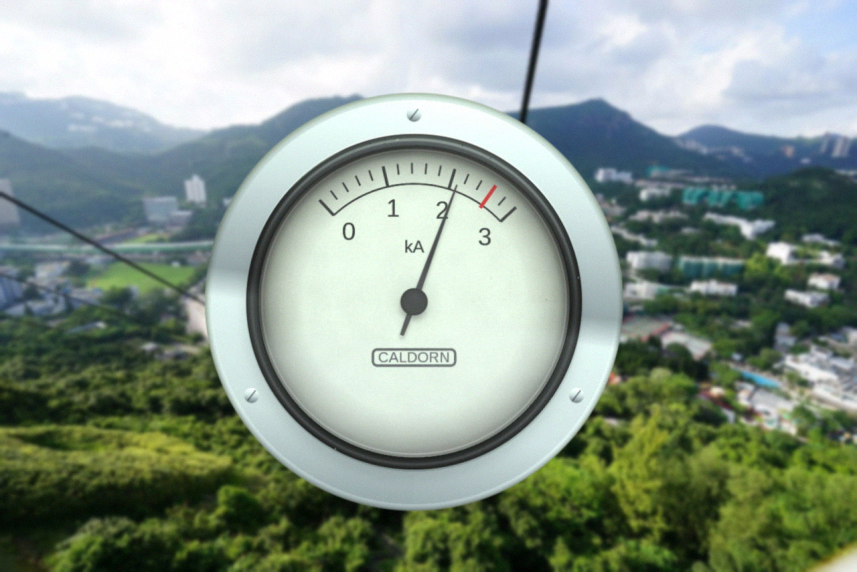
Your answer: 2.1 kA
